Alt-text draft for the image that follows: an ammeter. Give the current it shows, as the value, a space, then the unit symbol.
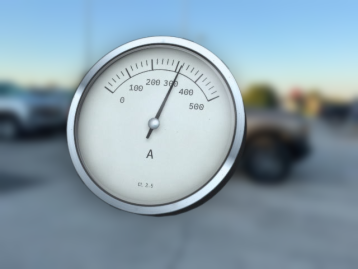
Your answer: 320 A
